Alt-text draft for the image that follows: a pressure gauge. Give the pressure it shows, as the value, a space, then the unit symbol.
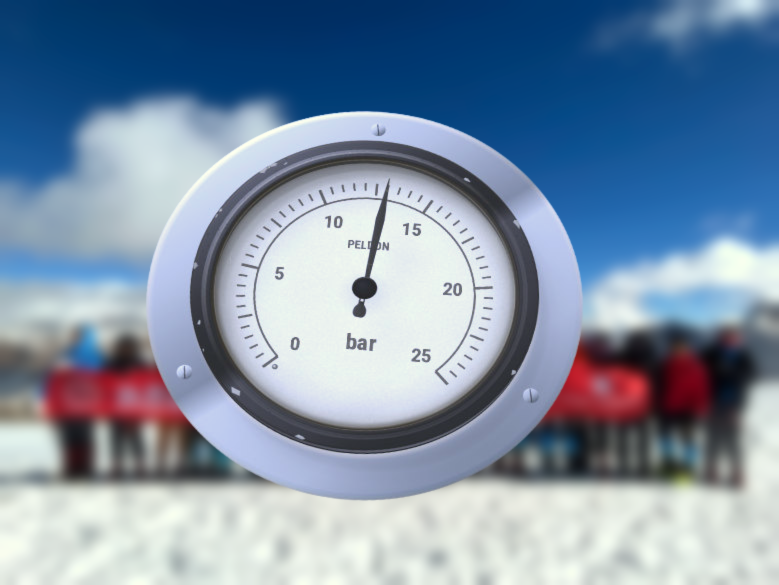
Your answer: 13 bar
